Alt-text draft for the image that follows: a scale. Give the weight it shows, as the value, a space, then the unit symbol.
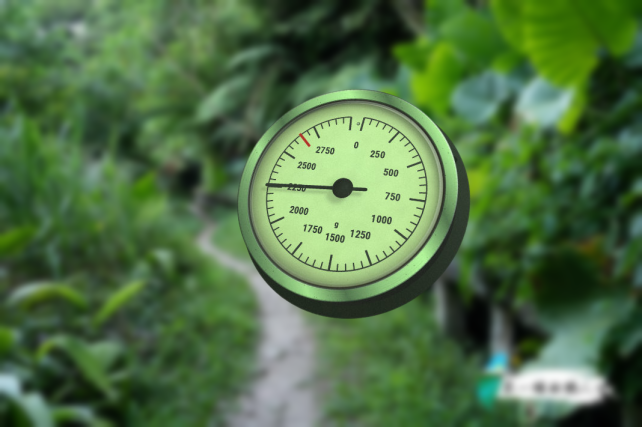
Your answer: 2250 g
